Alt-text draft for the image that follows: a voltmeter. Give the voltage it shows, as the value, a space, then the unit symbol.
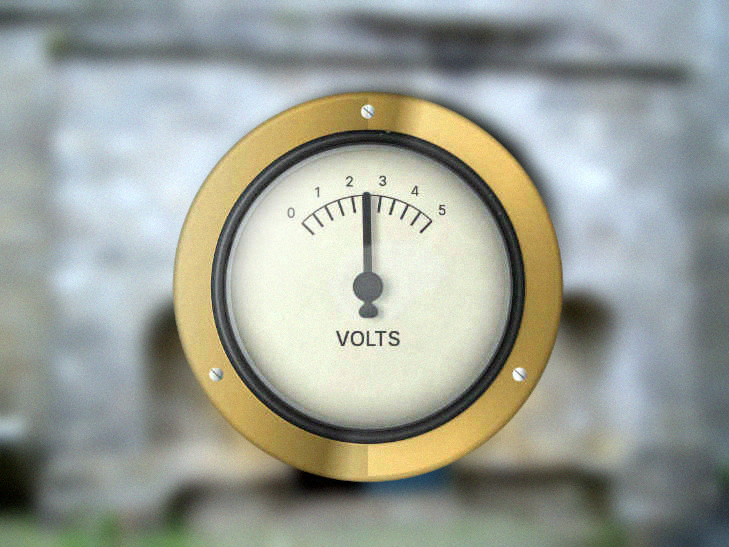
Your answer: 2.5 V
